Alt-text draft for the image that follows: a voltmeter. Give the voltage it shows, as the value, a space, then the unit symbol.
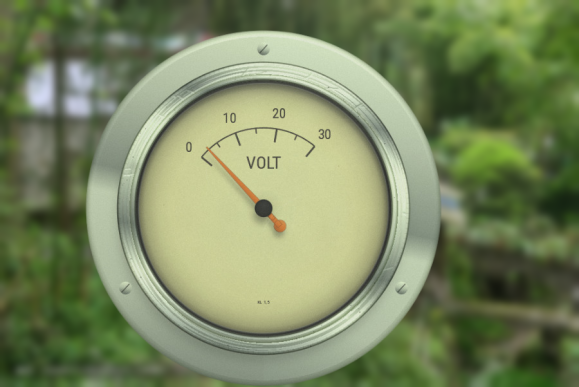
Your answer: 2.5 V
